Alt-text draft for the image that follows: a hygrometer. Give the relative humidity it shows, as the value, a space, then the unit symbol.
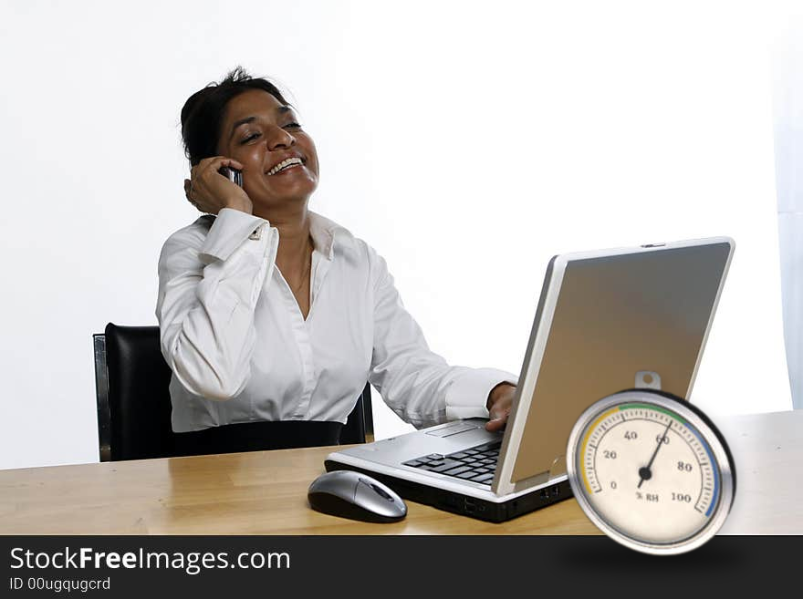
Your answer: 60 %
